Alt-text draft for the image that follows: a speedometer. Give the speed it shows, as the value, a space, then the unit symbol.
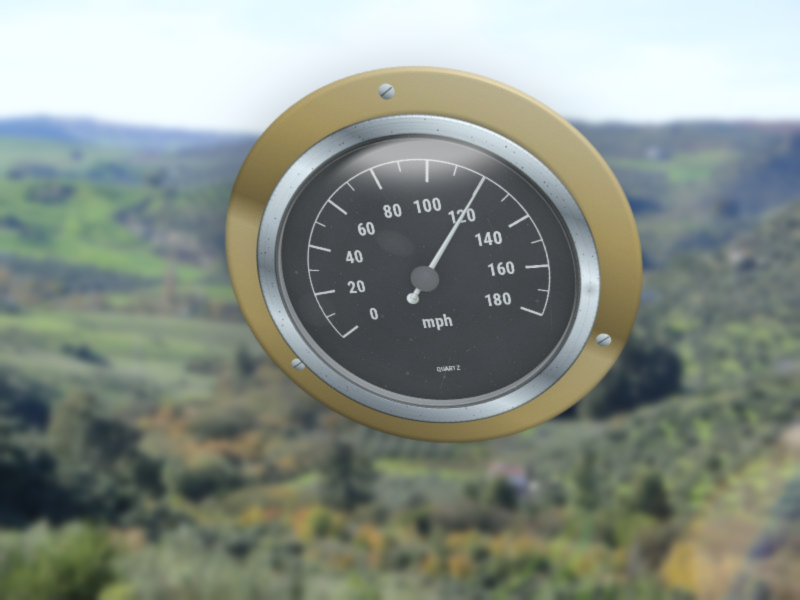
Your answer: 120 mph
